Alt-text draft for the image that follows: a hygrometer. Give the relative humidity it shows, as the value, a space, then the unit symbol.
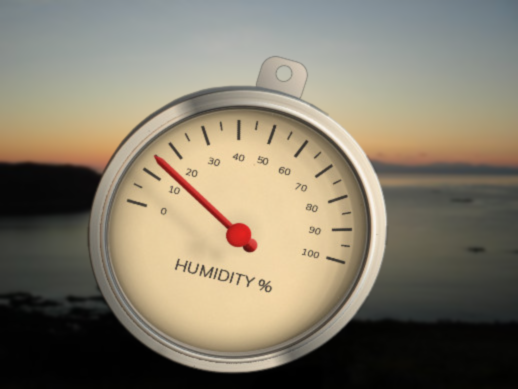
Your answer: 15 %
